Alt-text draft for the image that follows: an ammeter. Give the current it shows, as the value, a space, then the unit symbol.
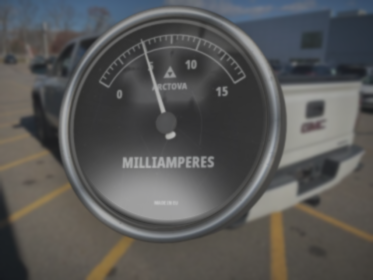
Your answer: 5 mA
